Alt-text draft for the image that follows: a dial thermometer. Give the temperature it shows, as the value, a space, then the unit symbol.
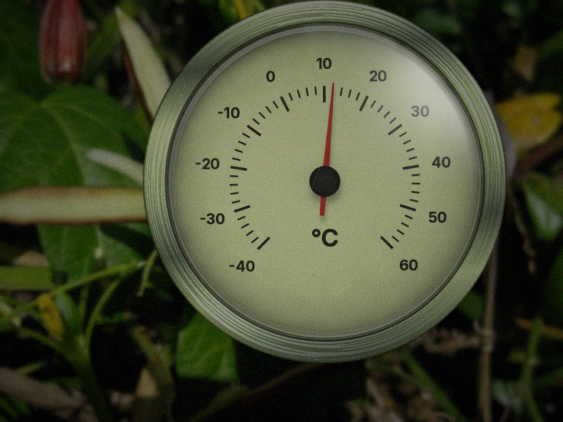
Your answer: 12 °C
